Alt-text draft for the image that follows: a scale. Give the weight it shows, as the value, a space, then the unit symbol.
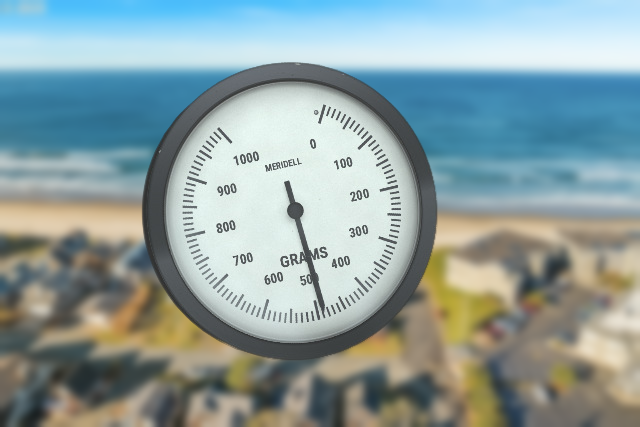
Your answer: 490 g
